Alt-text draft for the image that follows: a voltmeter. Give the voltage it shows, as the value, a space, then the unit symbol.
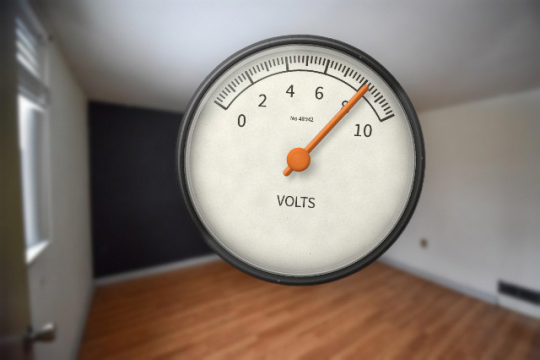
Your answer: 8.2 V
